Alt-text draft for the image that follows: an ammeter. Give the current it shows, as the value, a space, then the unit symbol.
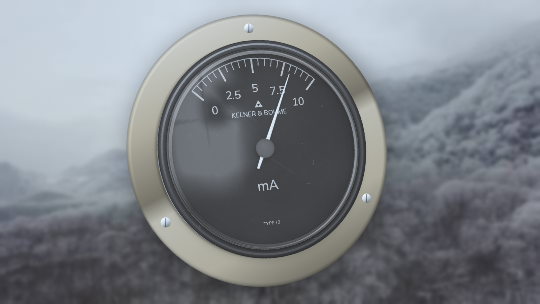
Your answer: 8 mA
